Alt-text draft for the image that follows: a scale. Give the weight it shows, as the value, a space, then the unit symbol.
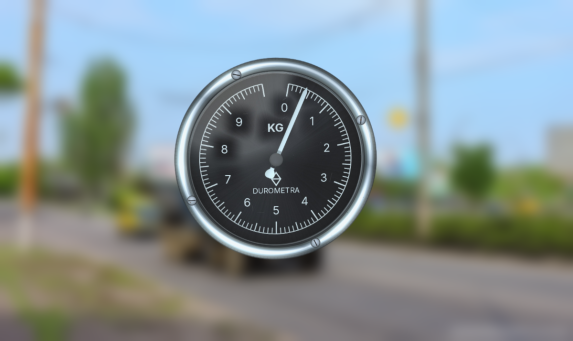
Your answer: 0.4 kg
